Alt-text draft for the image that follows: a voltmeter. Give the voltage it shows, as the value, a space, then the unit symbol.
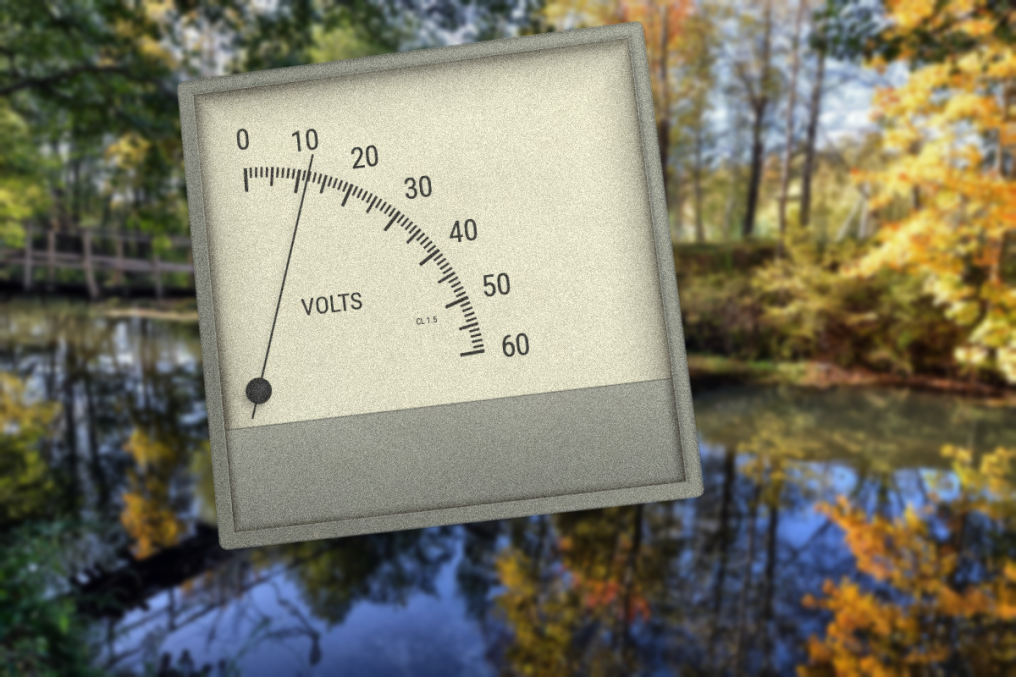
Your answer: 12 V
